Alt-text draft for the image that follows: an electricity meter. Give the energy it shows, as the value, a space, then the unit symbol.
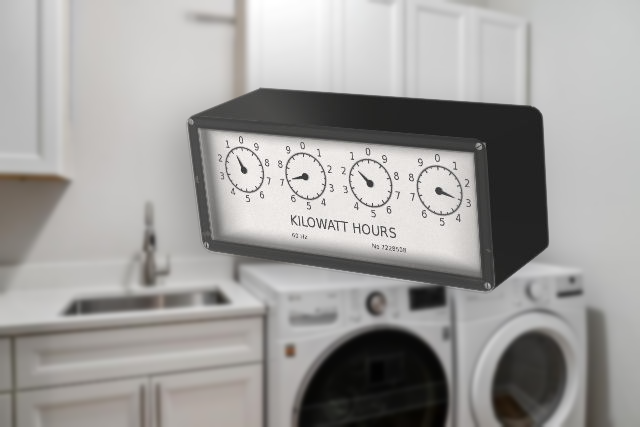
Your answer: 713 kWh
